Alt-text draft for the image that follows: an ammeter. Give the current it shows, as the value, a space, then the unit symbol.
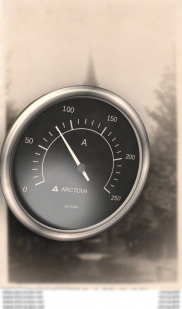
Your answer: 80 A
